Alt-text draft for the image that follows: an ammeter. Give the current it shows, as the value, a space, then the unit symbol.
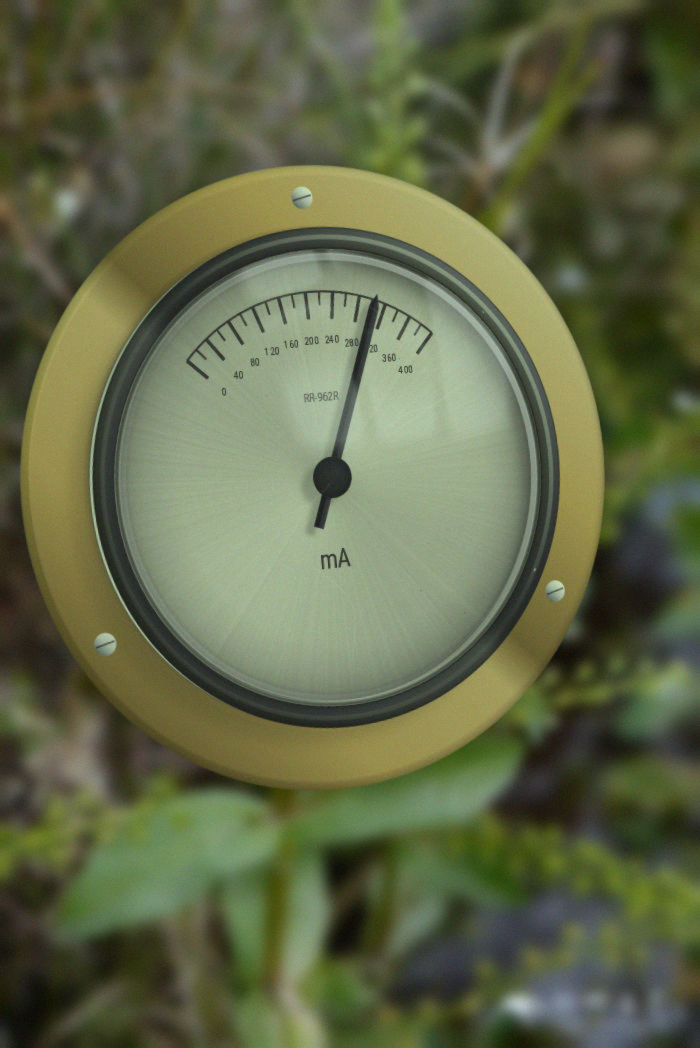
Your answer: 300 mA
